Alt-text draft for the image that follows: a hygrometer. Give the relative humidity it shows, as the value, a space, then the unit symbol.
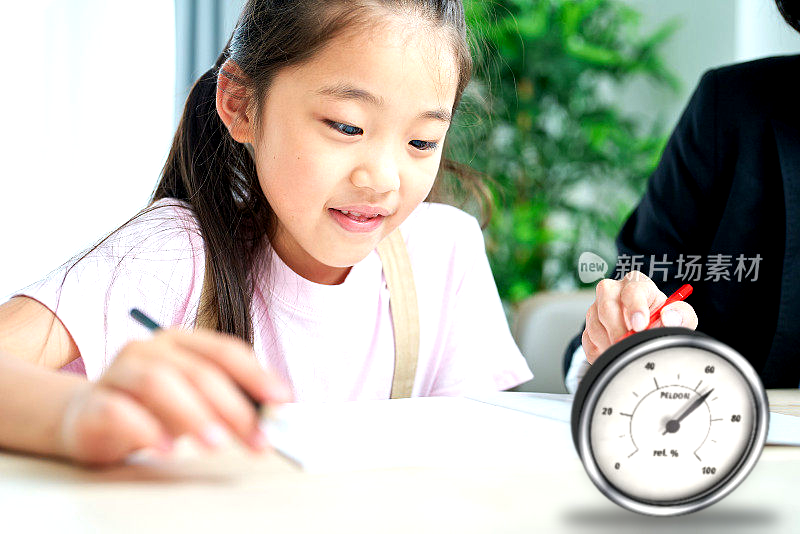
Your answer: 65 %
